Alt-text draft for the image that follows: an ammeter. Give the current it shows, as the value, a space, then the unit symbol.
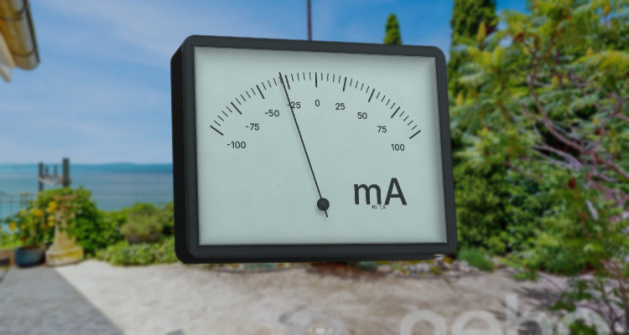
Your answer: -30 mA
